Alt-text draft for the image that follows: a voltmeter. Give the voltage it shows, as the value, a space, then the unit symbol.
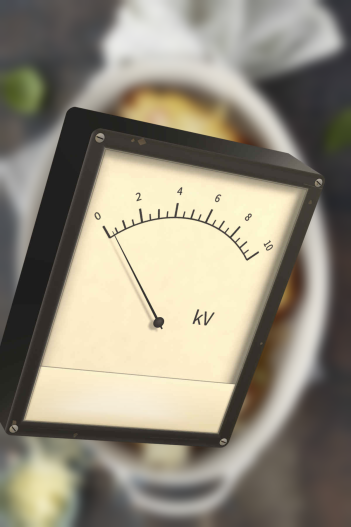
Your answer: 0.25 kV
